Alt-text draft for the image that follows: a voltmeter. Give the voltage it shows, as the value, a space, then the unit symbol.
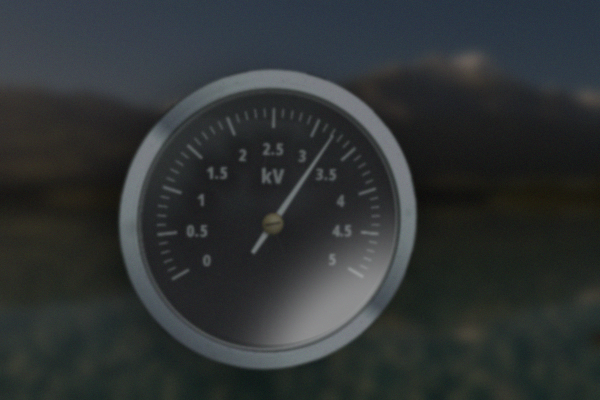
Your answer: 3.2 kV
